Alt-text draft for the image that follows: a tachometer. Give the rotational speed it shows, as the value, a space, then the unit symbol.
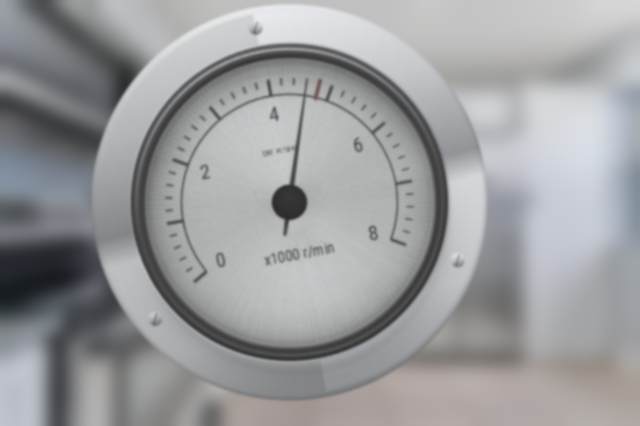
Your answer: 4600 rpm
